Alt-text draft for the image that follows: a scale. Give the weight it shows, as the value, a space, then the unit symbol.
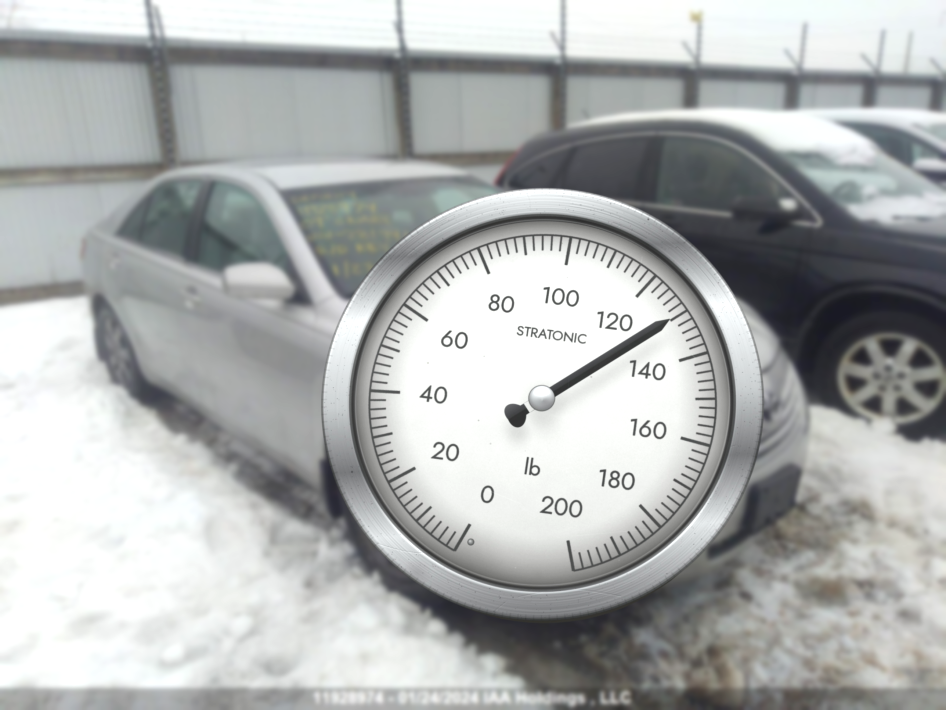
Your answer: 130 lb
